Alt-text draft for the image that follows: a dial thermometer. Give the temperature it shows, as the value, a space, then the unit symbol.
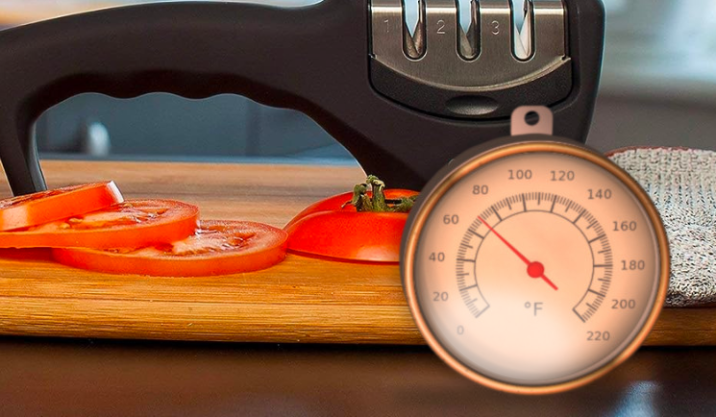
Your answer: 70 °F
